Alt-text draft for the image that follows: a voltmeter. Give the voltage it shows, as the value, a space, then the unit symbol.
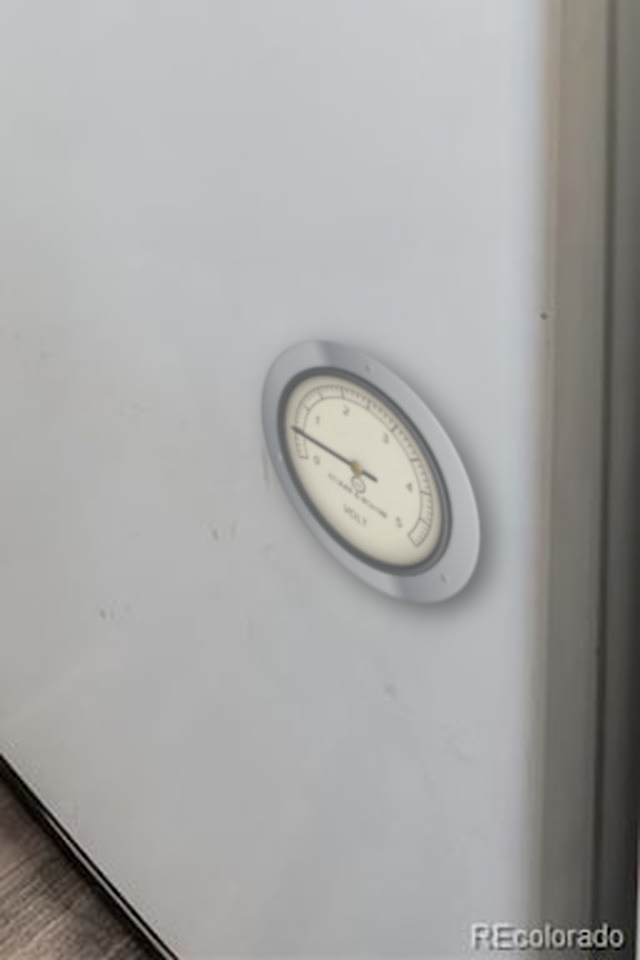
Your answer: 0.5 V
